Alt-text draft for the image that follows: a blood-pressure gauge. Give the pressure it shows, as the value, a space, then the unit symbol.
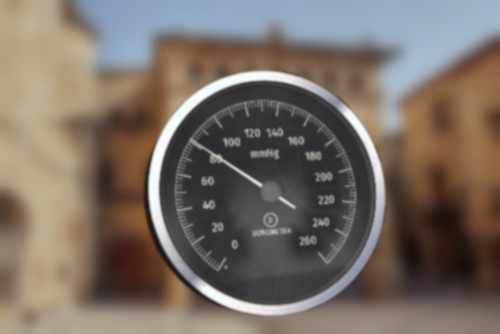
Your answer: 80 mmHg
